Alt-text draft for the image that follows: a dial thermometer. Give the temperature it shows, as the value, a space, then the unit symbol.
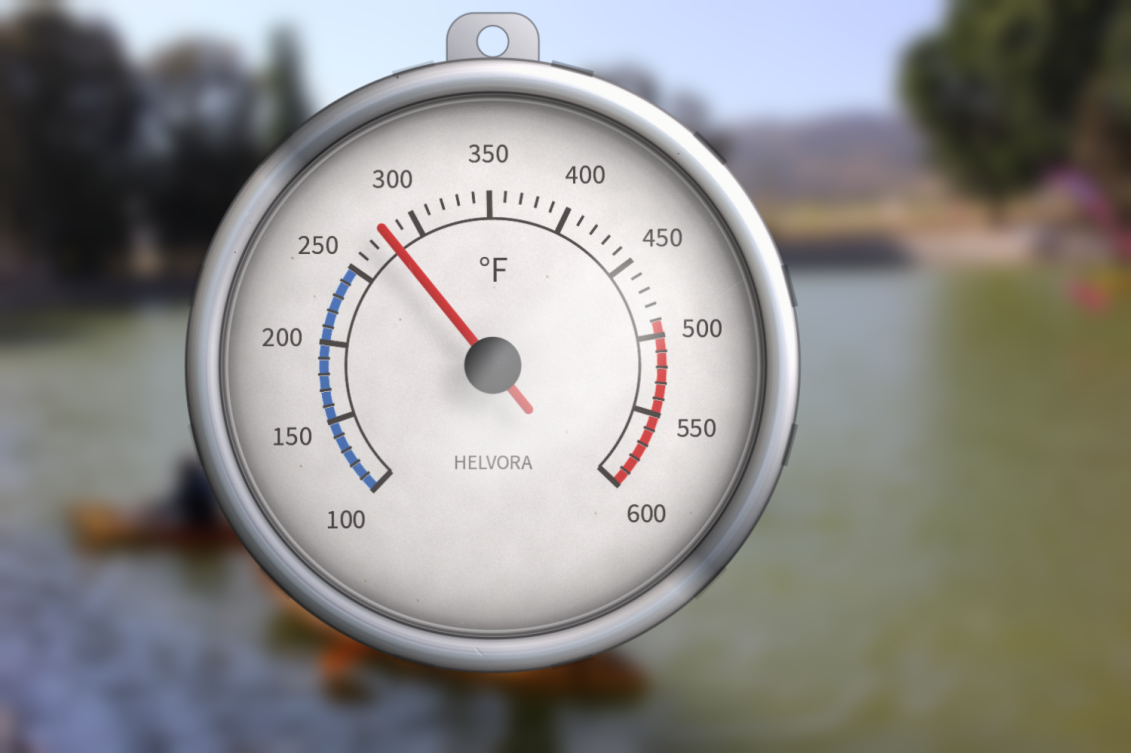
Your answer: 280 °F
